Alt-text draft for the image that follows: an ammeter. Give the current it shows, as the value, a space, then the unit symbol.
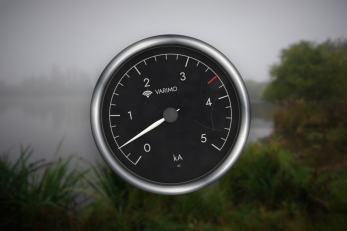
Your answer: 0.4 kA
